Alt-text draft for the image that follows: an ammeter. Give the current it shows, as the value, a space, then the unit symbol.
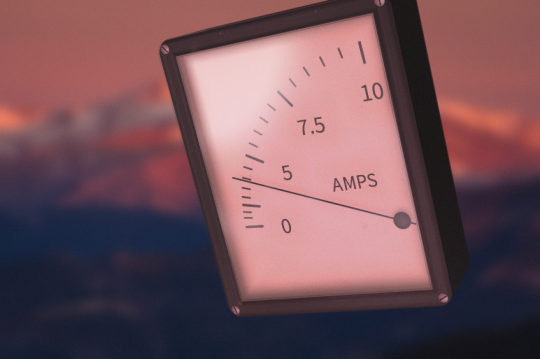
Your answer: 4 A
